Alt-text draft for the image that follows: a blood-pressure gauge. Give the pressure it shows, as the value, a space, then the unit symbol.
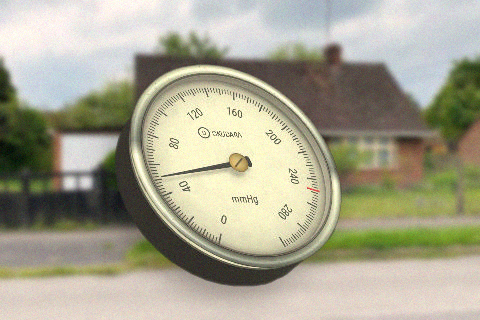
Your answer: 50 mmHg
